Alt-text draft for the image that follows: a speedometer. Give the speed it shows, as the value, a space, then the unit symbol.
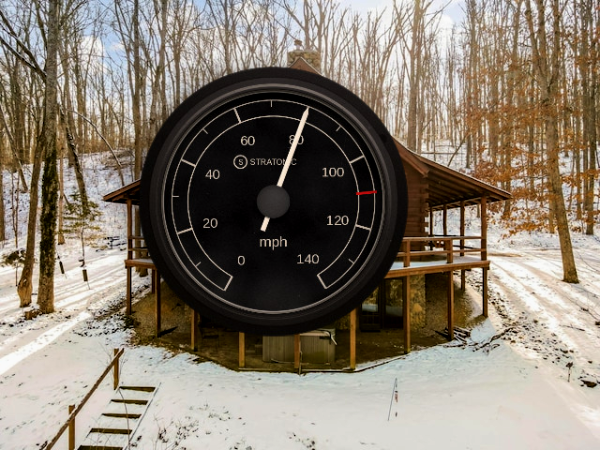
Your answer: 80 mph
